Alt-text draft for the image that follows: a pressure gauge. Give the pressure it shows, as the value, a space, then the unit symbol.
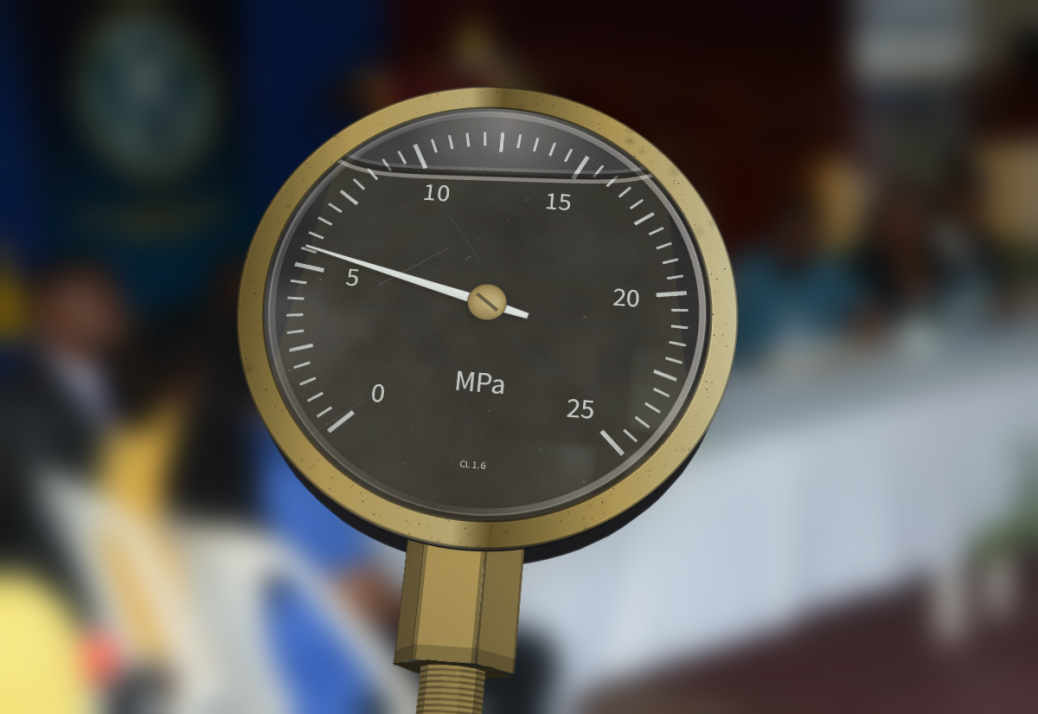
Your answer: 5.5 MPa
